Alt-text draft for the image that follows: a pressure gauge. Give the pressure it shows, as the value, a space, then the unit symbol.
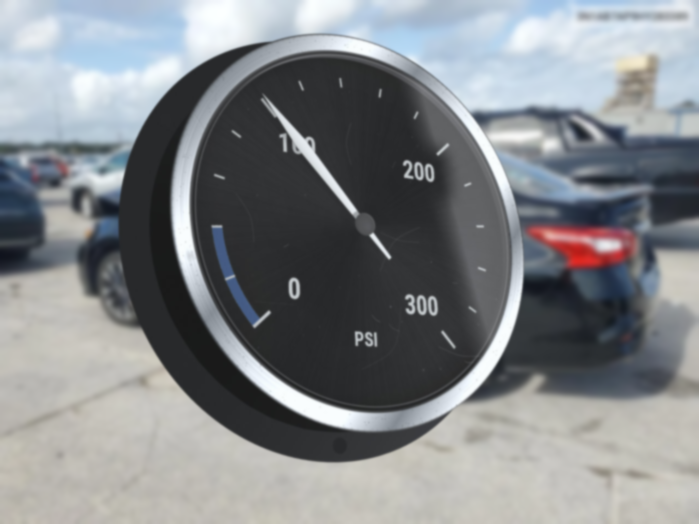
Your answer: 100 psi
